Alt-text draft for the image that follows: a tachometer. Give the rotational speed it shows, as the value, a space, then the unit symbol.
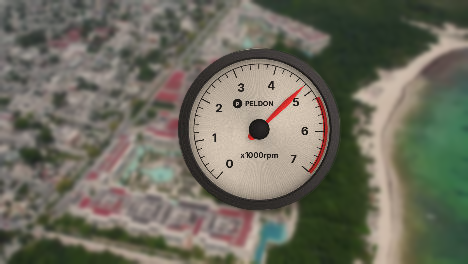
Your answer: 4800 rpm
